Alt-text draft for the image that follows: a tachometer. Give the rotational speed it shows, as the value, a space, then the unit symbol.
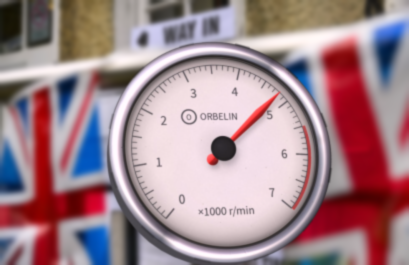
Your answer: 4800 rpm
